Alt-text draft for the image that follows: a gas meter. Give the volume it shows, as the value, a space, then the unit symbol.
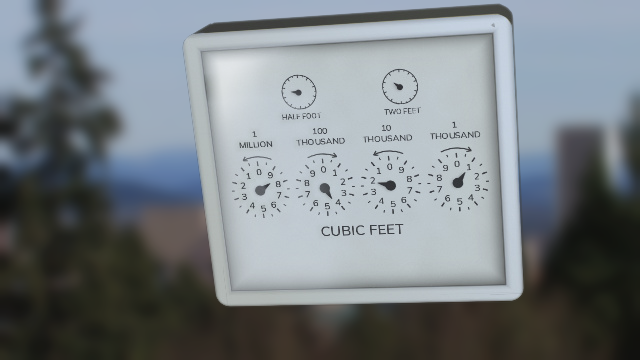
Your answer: 842100 ft³
